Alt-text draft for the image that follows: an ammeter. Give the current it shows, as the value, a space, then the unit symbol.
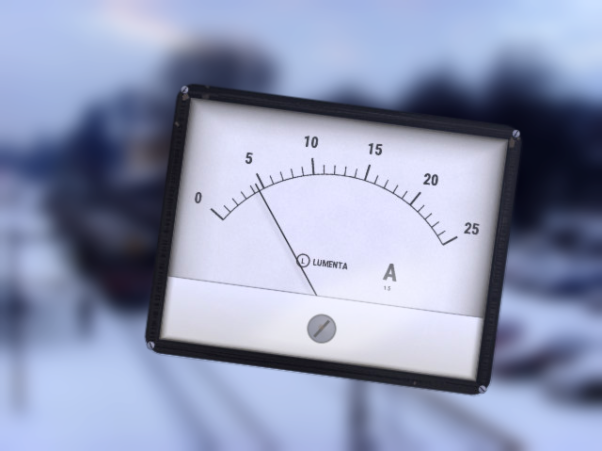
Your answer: 4.5 A
